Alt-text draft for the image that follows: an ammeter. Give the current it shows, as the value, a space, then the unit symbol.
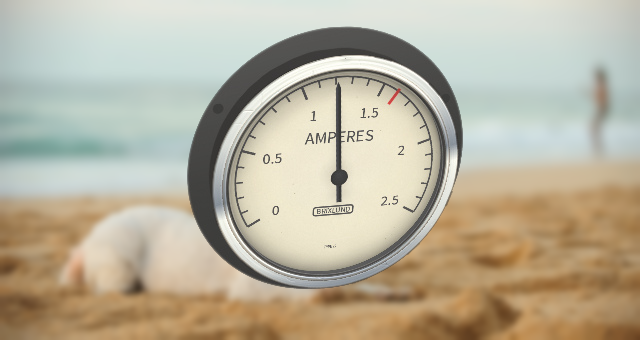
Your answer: 1.2 A
